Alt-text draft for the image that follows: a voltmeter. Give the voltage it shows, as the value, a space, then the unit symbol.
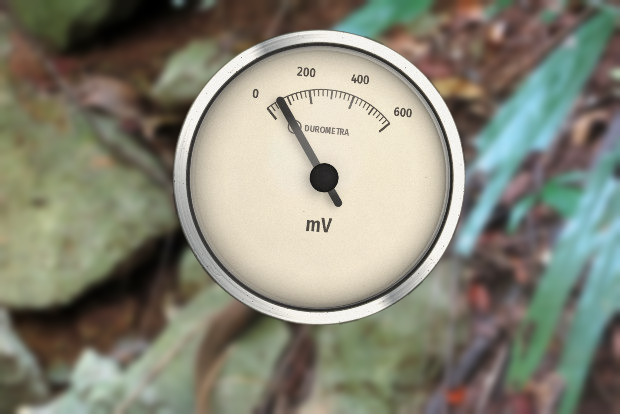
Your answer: 60 mV
